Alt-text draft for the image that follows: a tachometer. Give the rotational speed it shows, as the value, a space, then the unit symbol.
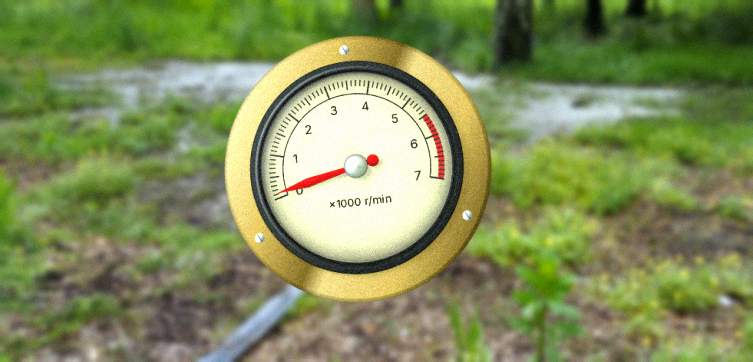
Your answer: 100 rpm
